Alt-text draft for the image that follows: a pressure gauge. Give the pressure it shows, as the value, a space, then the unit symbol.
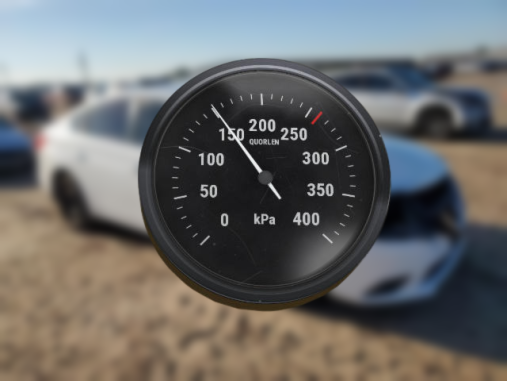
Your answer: 150 kPa
